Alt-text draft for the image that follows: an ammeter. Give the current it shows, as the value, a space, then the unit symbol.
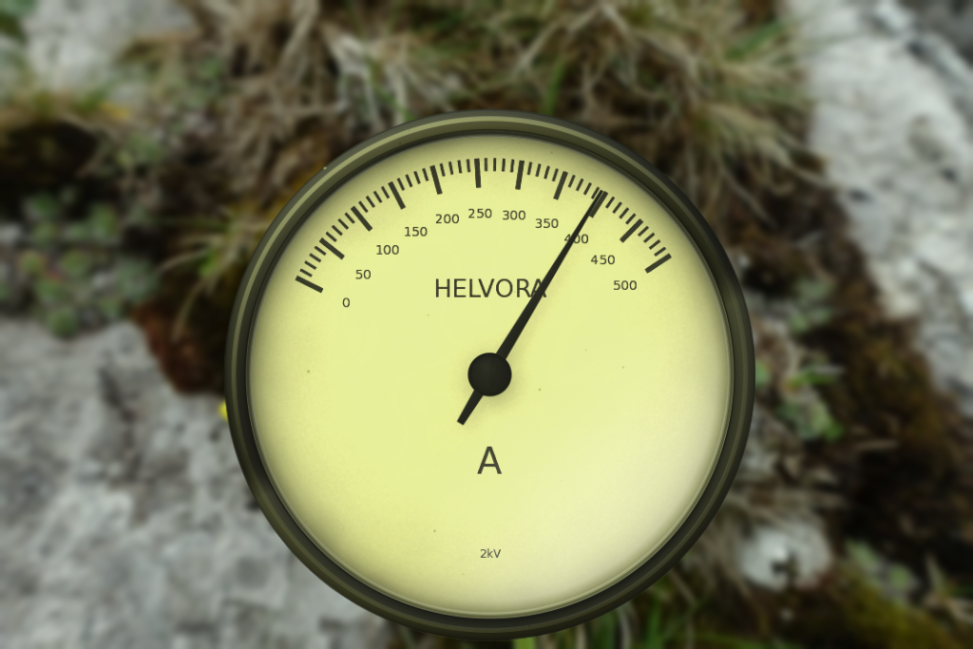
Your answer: 395 A
